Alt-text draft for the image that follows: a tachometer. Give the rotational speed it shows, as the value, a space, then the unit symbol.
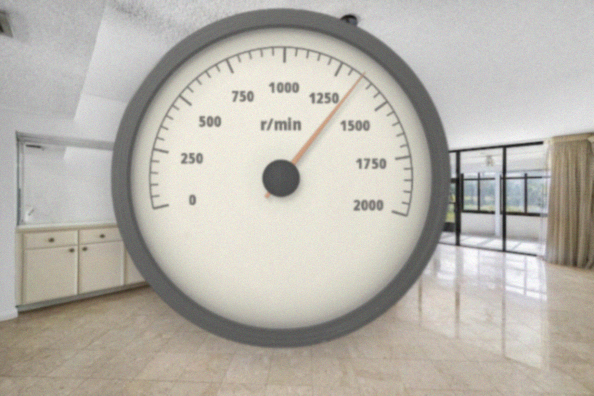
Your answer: 1350 rpm
